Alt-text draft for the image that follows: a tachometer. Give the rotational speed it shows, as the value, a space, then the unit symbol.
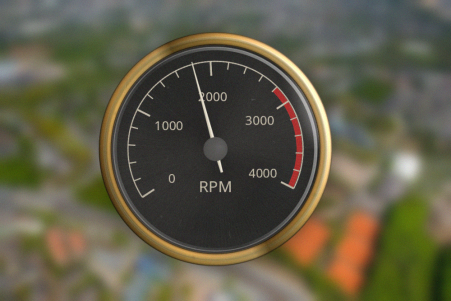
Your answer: 1800 rpm
